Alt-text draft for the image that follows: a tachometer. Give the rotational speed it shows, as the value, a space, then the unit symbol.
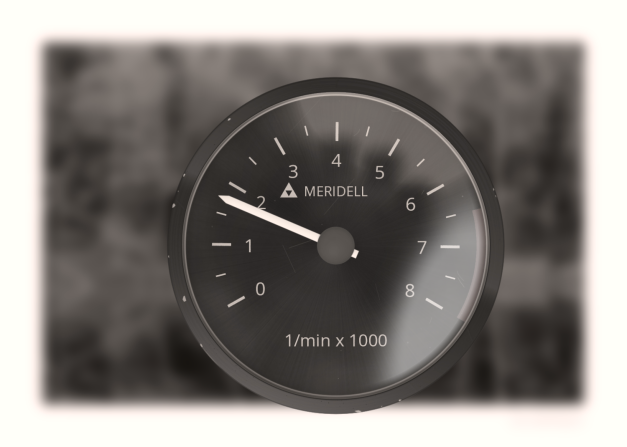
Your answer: 1750 rpm
